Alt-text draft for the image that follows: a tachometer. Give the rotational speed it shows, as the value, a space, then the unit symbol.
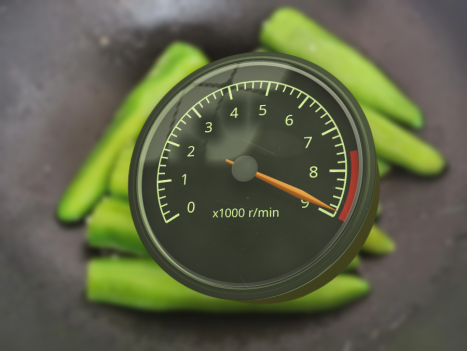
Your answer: 8900 rpm
